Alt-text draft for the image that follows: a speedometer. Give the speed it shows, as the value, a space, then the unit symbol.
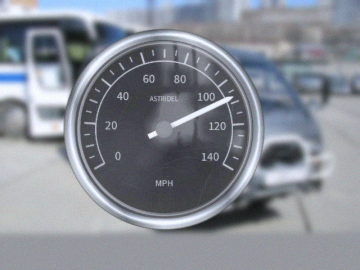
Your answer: 107.5 mph
